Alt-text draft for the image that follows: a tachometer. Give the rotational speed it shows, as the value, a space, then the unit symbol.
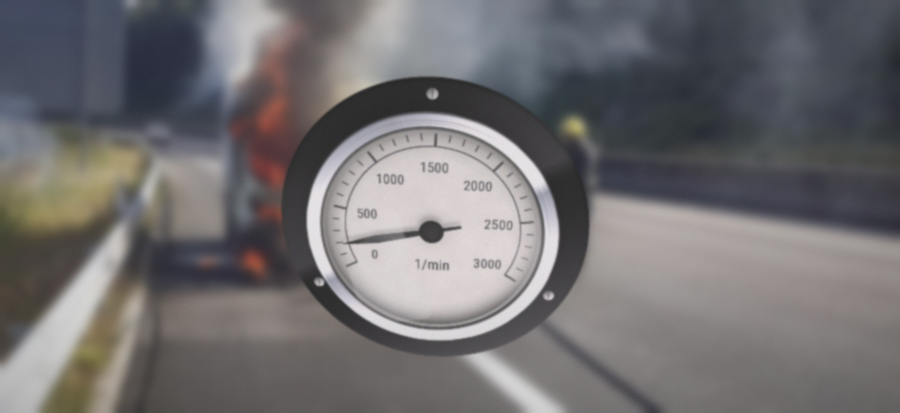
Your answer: 200 rpm
